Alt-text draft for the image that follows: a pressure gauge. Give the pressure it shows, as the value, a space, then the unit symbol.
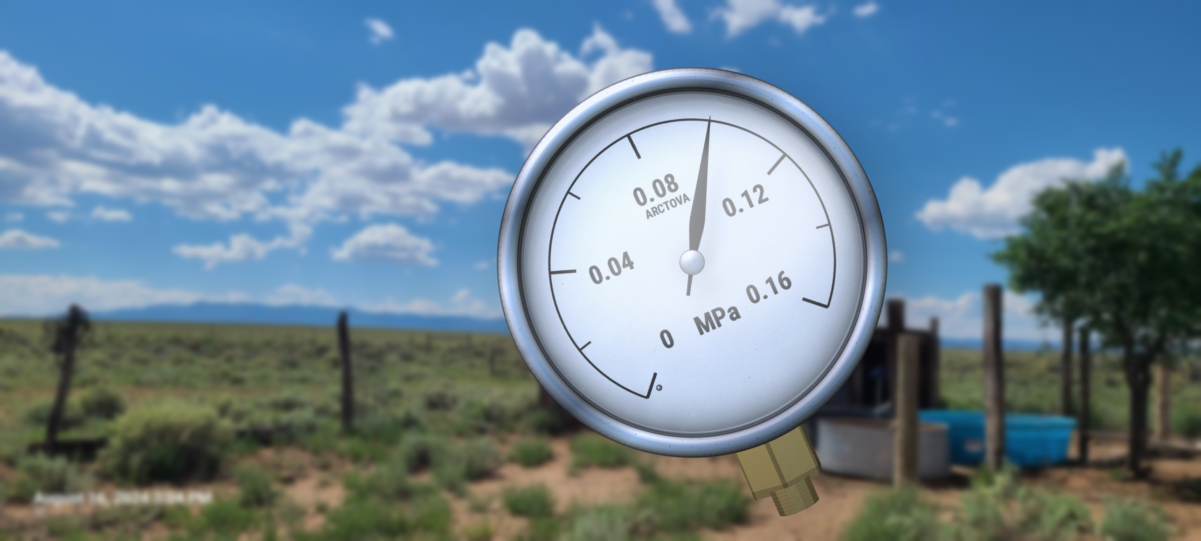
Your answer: 0.1 MPa
